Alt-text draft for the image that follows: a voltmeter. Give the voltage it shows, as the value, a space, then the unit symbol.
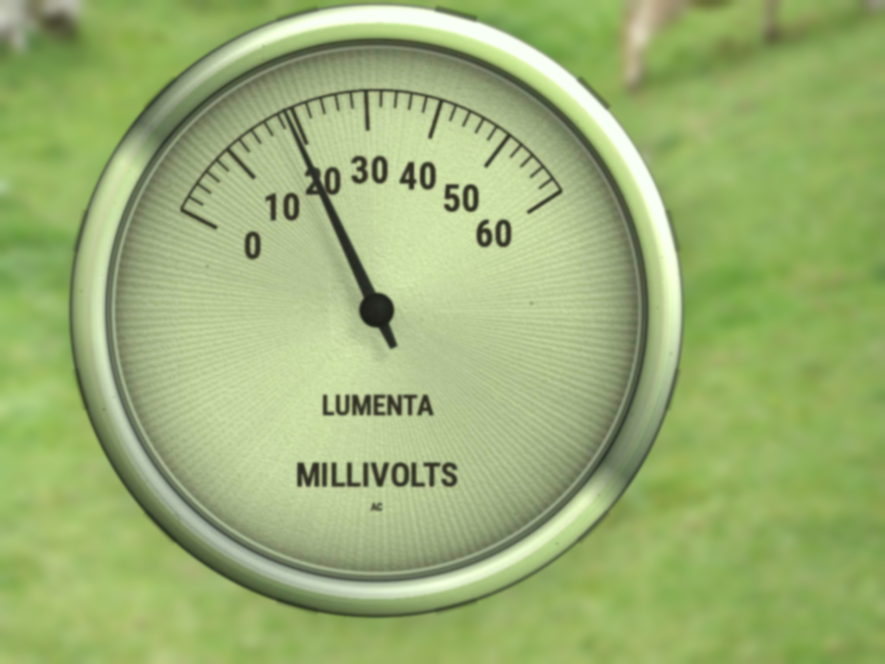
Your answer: 19 mV
